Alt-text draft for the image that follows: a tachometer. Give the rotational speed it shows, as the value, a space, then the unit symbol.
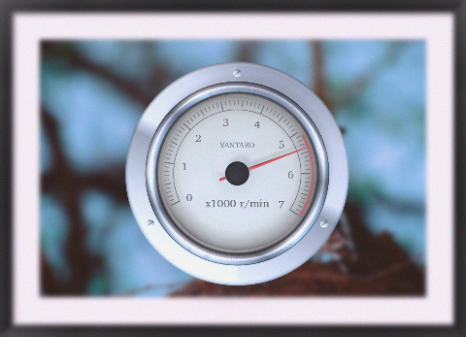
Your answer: 5400 rpm
